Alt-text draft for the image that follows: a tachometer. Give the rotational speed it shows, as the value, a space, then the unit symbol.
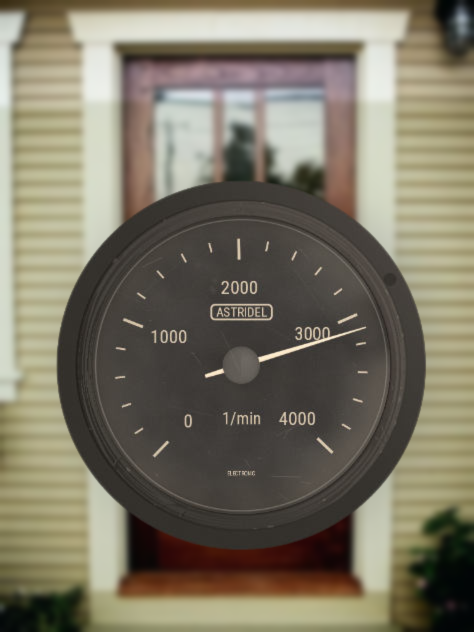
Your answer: 3100 rpm
